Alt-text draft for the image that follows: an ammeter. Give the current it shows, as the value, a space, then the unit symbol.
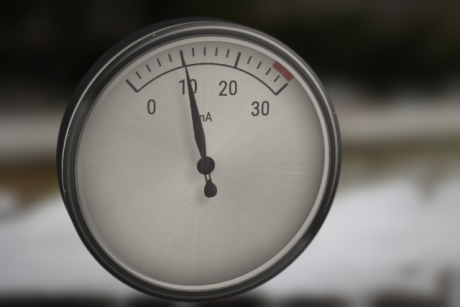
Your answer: 10 mA
